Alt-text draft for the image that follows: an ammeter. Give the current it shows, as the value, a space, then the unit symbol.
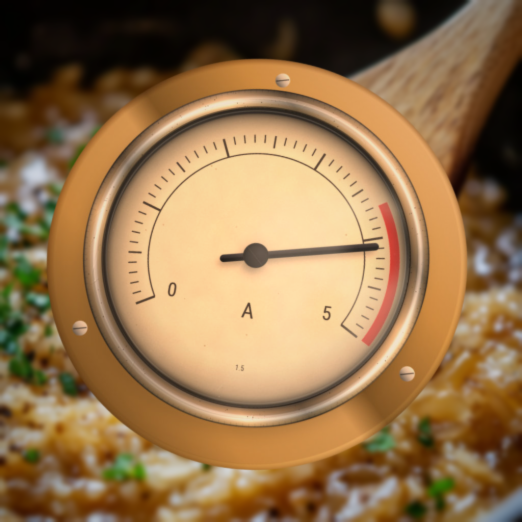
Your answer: 4.1 A
